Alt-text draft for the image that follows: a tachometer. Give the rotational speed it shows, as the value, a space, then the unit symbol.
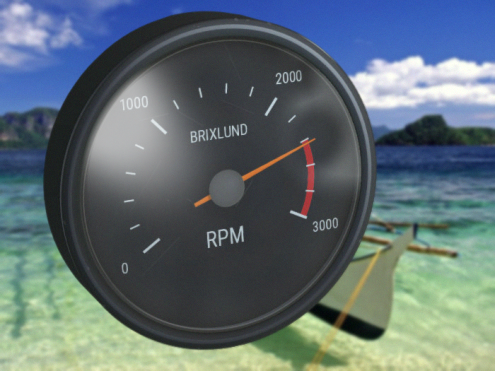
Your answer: 2400 rpm
